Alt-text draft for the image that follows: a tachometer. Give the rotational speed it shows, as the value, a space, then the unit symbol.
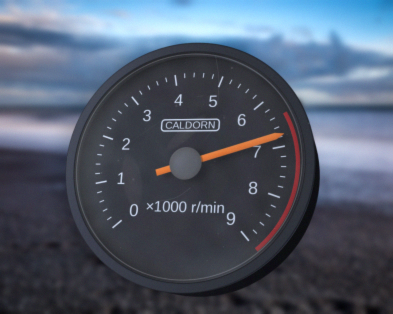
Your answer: 6800 rpm
